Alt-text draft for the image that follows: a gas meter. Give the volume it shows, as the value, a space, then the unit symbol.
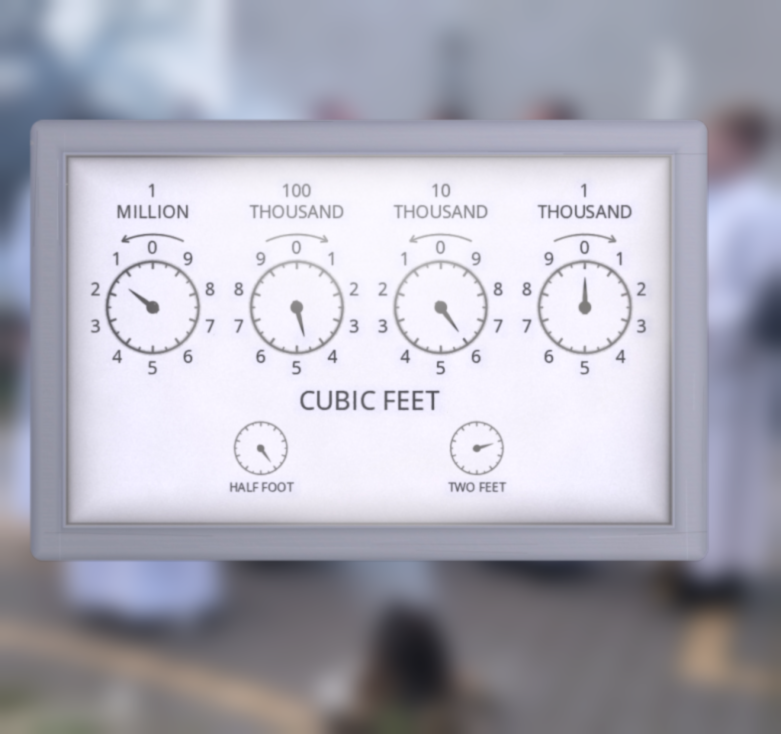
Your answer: 146000 ft³
